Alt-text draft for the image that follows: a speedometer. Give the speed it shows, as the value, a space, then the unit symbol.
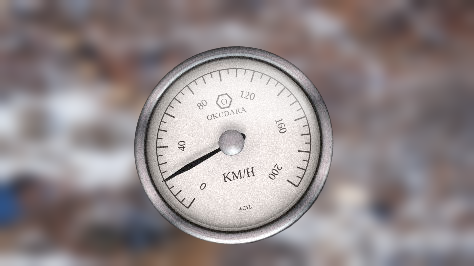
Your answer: 20 km/h
